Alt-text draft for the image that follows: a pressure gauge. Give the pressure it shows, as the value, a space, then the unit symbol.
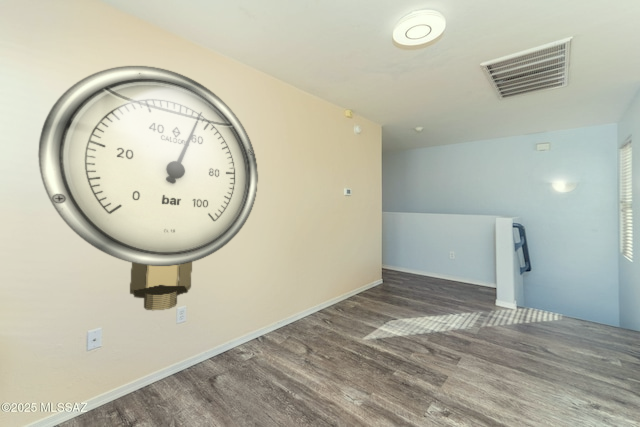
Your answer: 56 bar
